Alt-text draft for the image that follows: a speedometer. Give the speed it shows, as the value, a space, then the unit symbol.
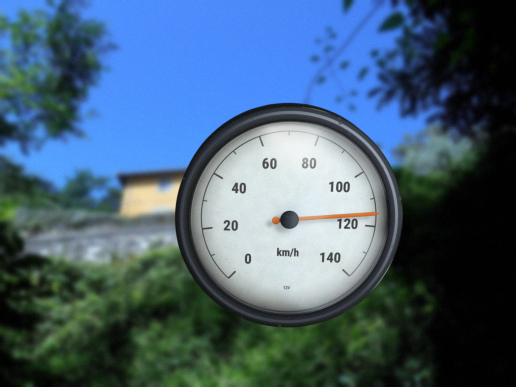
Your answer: 115 km/h
